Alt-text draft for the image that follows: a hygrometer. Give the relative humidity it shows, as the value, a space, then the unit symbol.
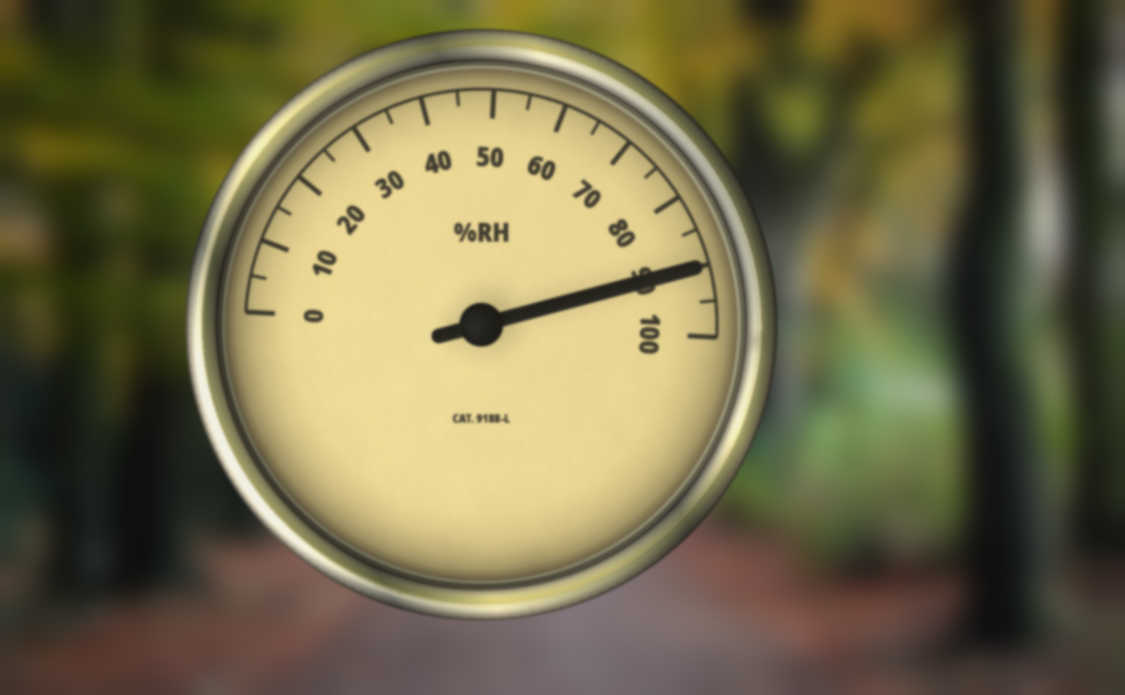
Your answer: 90 %
